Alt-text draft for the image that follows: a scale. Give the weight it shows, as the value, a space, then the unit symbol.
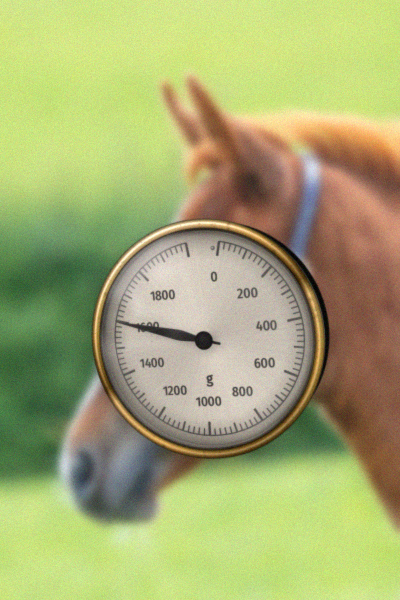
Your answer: 1600 g
